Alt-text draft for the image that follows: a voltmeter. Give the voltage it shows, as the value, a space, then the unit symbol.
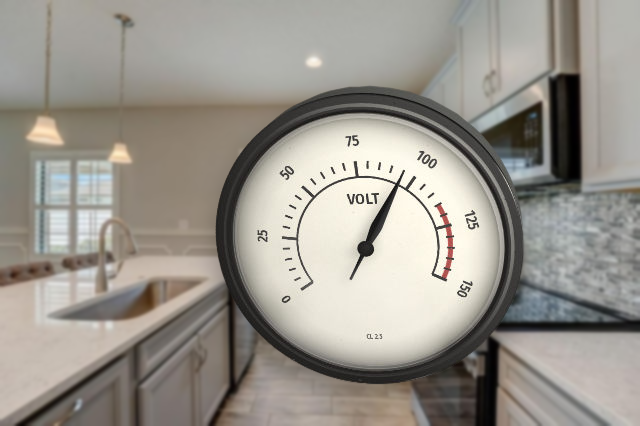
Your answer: 95 V
